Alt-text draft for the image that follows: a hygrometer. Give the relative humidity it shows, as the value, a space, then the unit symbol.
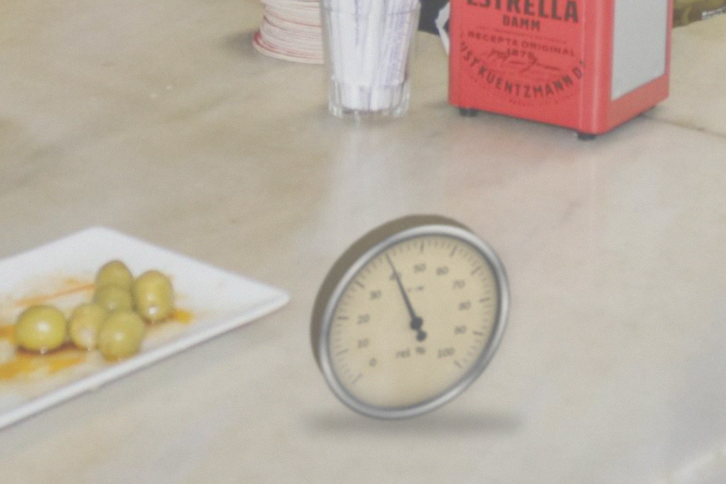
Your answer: 40 %
